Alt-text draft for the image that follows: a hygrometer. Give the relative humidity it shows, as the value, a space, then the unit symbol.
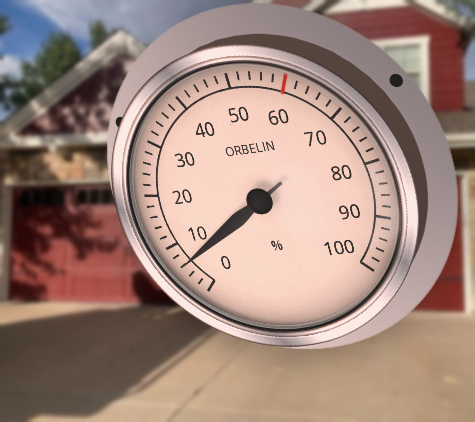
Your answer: 6 %
